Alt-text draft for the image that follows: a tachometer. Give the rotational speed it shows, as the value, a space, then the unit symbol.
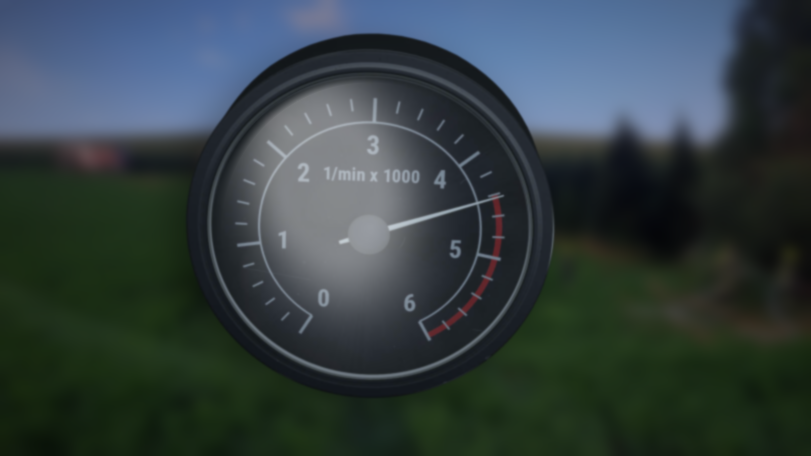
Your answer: 4400 rpm
